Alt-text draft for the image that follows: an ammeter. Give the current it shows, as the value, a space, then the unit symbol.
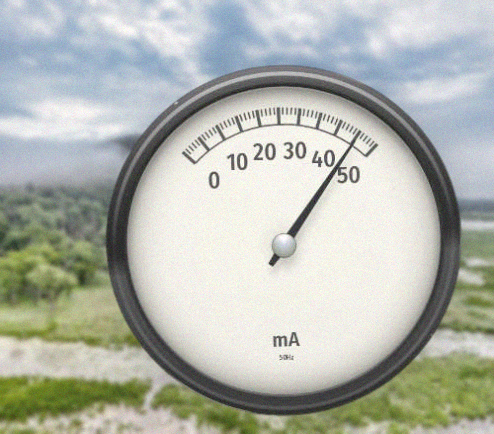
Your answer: 45 mA
